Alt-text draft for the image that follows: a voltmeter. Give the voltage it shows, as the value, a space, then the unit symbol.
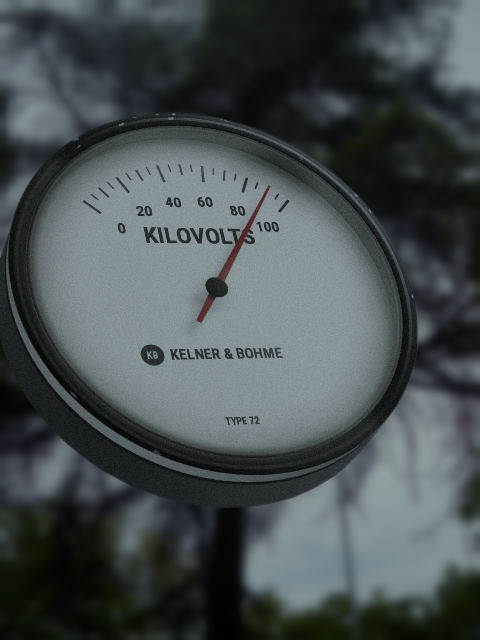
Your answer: 90 kV
